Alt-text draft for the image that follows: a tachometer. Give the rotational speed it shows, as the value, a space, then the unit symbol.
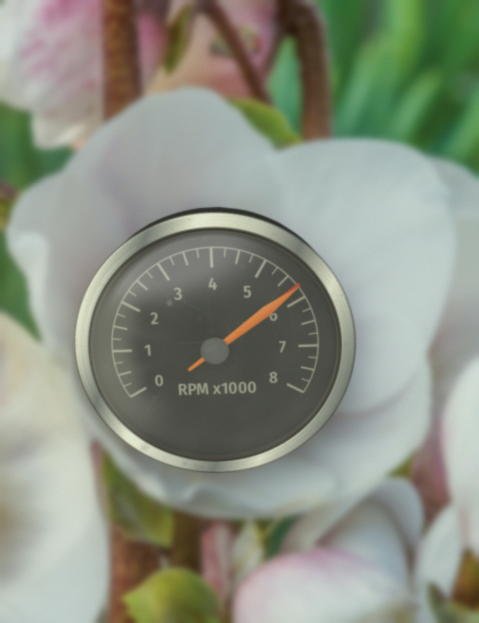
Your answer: 5750 rpm
